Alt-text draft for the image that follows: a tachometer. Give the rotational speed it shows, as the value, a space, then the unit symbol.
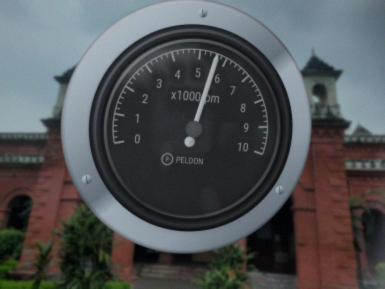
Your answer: 5600 rpm
